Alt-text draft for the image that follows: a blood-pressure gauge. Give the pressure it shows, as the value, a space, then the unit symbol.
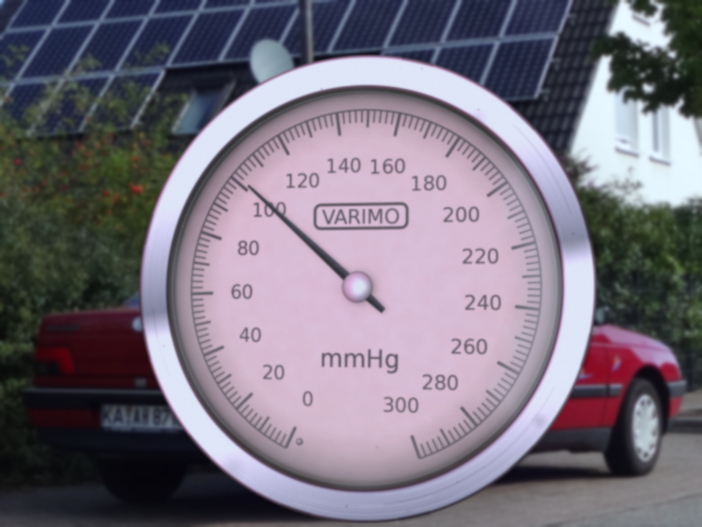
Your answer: 102 mmHg
